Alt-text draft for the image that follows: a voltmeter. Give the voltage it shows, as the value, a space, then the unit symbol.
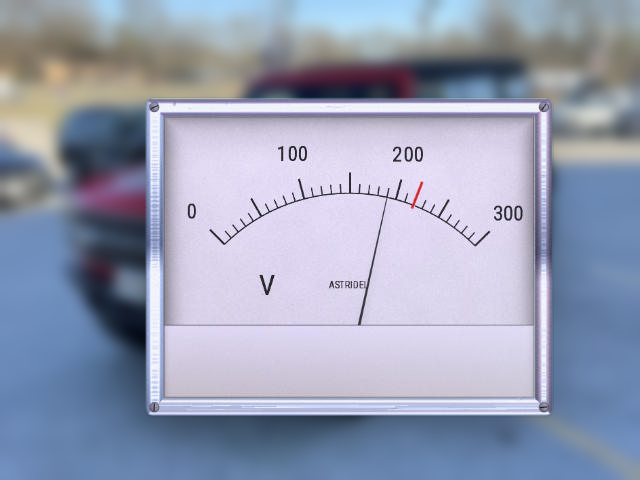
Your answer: 190 V
